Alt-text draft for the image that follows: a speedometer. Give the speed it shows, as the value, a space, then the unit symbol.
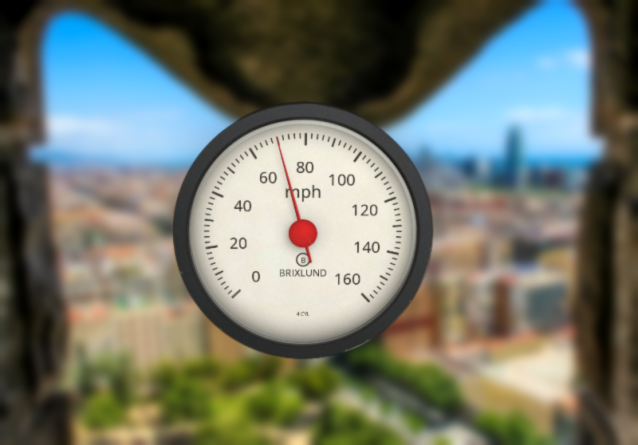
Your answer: 70 mph
